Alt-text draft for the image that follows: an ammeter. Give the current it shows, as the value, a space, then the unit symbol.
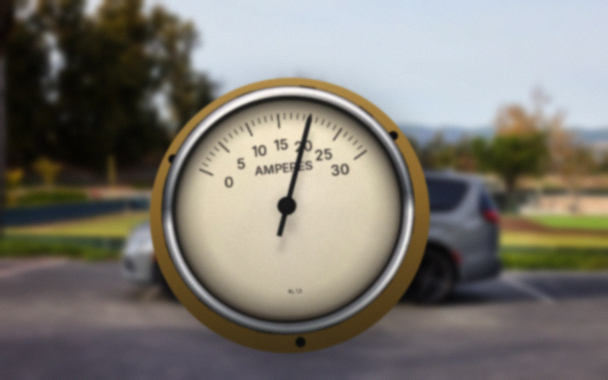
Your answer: 20 A
